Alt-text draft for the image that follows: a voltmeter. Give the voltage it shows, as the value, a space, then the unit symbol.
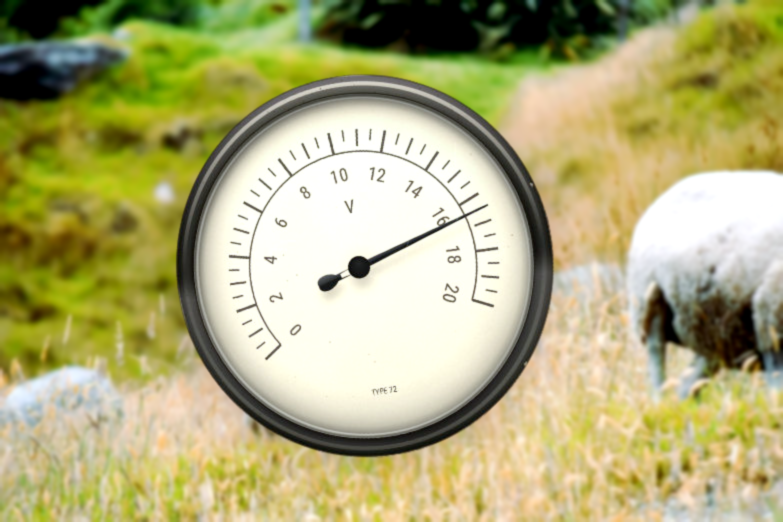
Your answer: 16.5 V
